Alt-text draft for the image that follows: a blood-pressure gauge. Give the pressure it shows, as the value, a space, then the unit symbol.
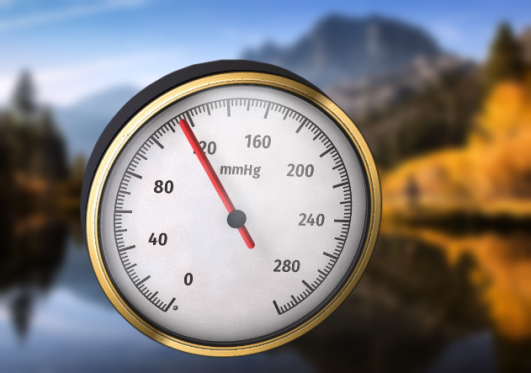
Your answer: 116 mmHg
